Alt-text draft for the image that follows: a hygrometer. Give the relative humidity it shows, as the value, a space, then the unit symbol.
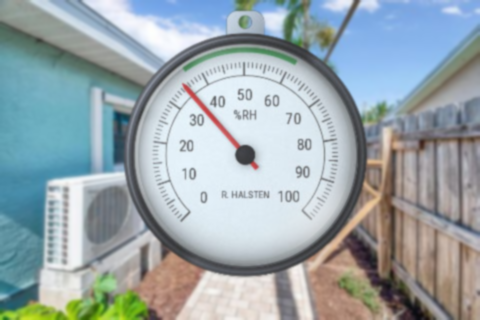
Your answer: 35 %
